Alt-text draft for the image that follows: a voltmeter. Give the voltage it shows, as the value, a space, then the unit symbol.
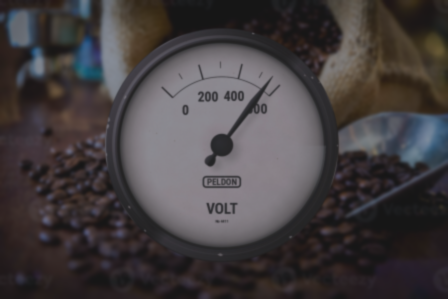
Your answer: 550 V
